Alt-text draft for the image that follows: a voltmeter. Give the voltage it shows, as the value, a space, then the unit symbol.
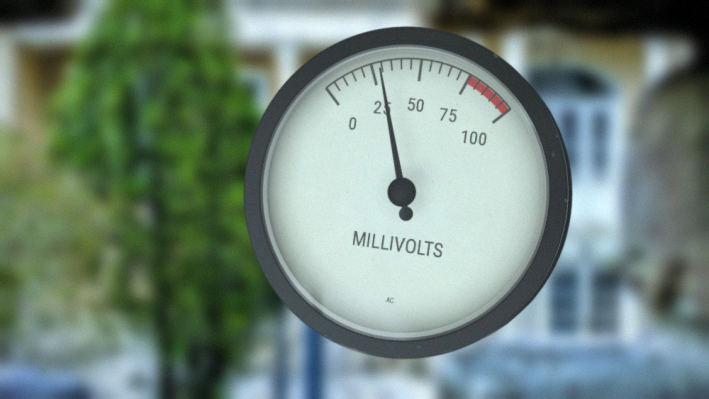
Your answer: 30 mV
